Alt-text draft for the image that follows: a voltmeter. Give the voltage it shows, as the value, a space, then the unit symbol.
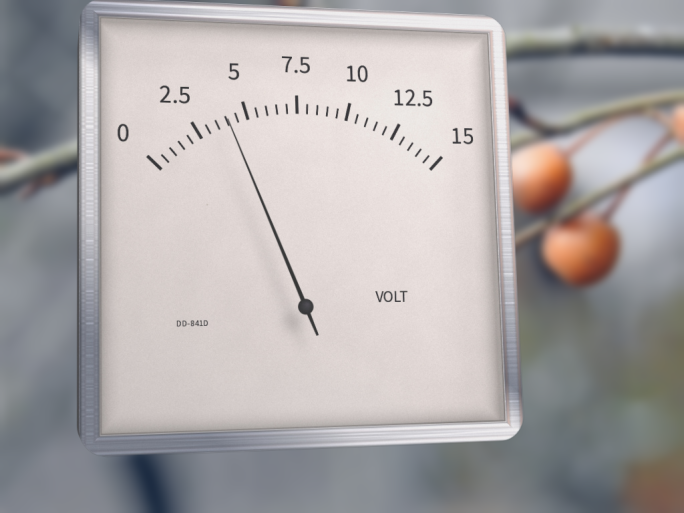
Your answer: 4 V
